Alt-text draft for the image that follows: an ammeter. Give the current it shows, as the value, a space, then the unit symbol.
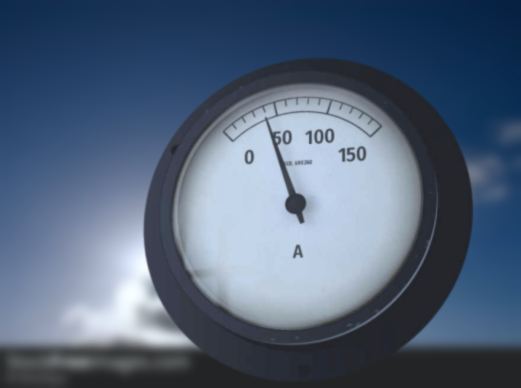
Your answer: 40 A
